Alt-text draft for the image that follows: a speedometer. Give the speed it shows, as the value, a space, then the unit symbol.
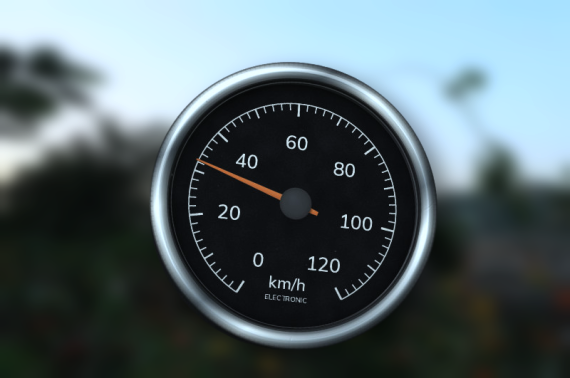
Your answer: 32 km/h
